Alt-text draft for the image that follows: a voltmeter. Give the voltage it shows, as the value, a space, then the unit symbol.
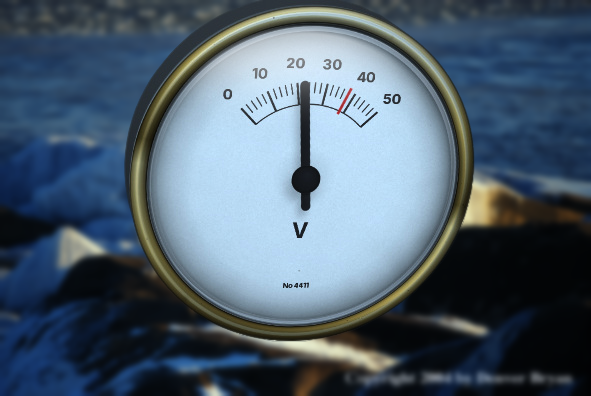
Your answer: 22 V
